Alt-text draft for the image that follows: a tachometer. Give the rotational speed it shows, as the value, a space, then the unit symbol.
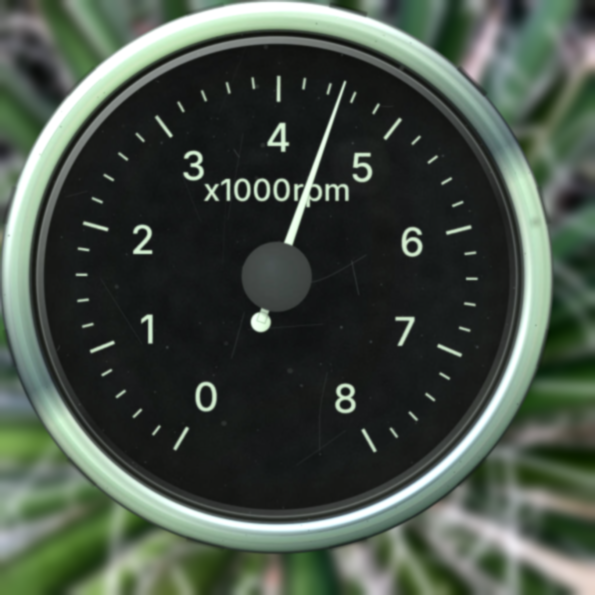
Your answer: 4500 rpm
